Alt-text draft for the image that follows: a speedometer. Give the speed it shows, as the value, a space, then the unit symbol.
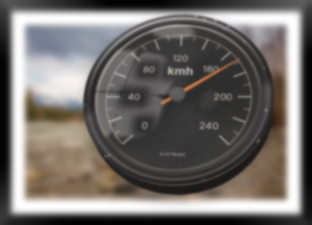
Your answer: 170 km/h
